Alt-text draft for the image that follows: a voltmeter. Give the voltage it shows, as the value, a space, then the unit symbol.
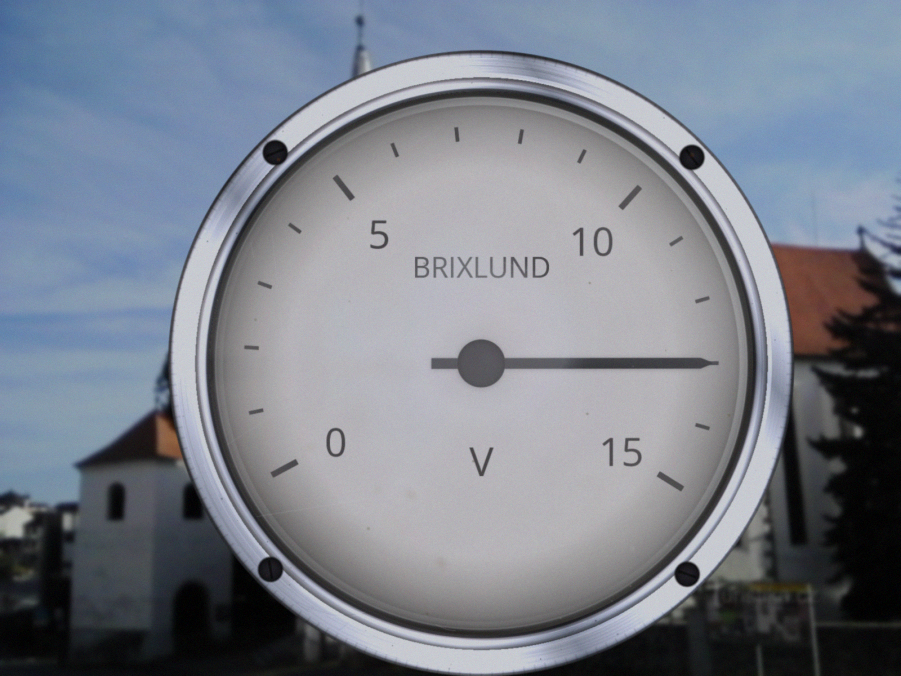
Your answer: 13 V
